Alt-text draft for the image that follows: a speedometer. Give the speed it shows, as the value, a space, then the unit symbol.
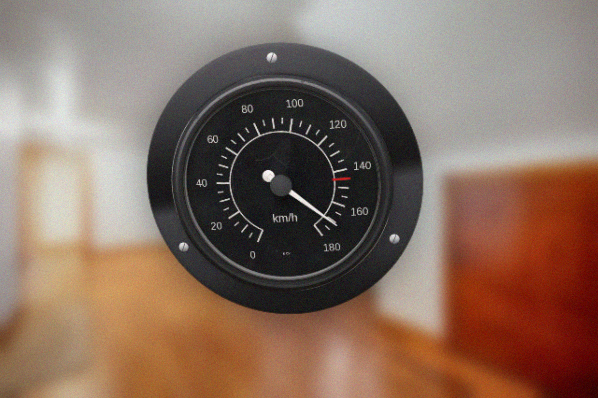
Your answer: 170 km/h
